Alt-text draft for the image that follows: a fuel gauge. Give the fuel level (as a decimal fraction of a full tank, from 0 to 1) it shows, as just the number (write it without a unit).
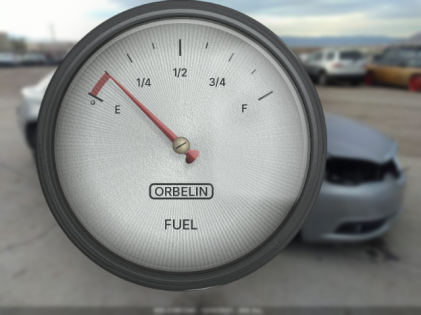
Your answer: 0.125
